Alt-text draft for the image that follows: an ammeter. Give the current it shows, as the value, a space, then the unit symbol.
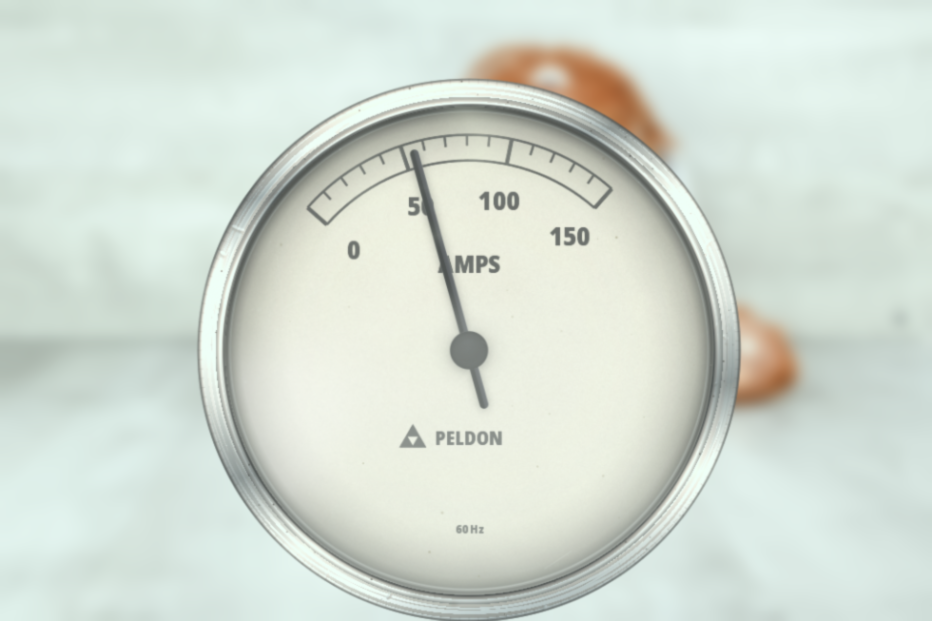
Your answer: 55 A
